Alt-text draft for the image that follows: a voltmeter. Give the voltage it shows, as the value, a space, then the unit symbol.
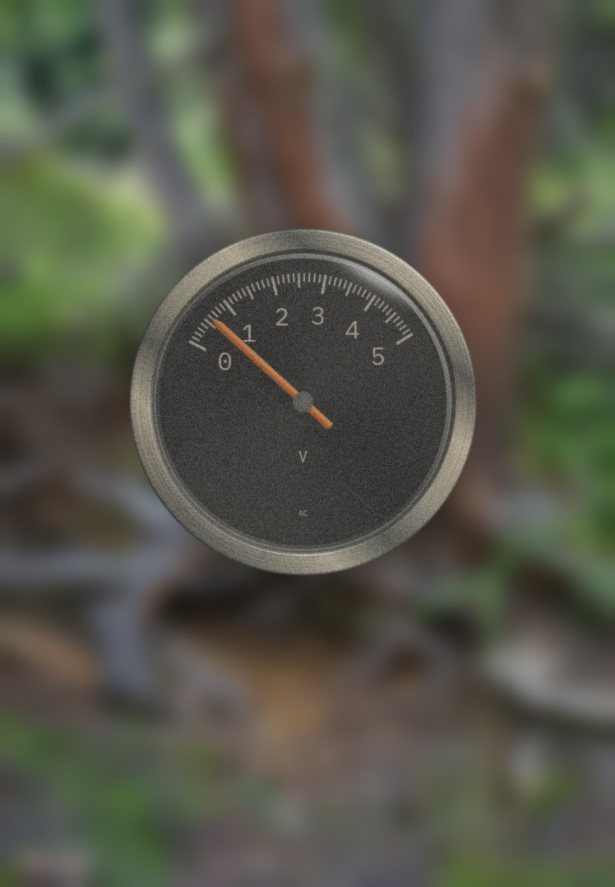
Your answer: 0.6 V
